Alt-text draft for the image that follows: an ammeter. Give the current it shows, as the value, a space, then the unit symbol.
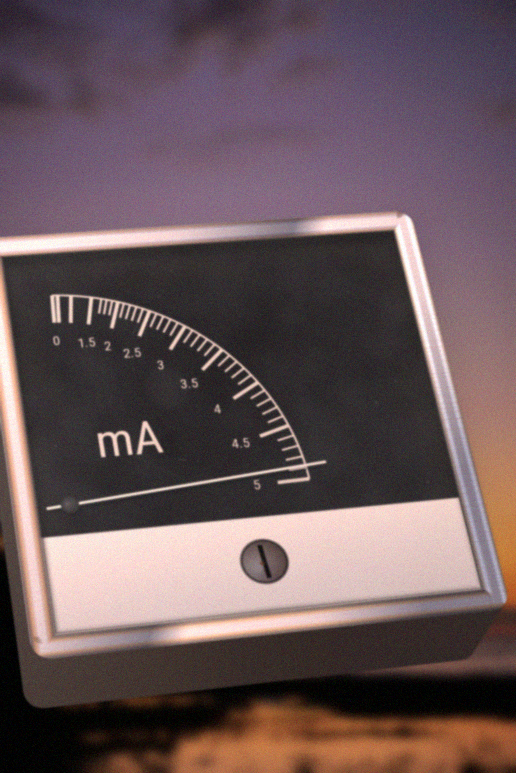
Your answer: 4.9 mA
